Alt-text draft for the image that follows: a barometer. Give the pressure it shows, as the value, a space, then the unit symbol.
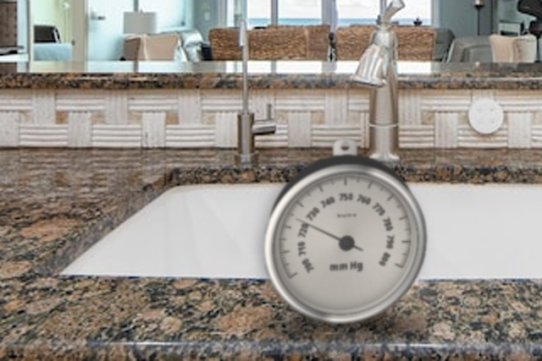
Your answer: 725 mmHg
